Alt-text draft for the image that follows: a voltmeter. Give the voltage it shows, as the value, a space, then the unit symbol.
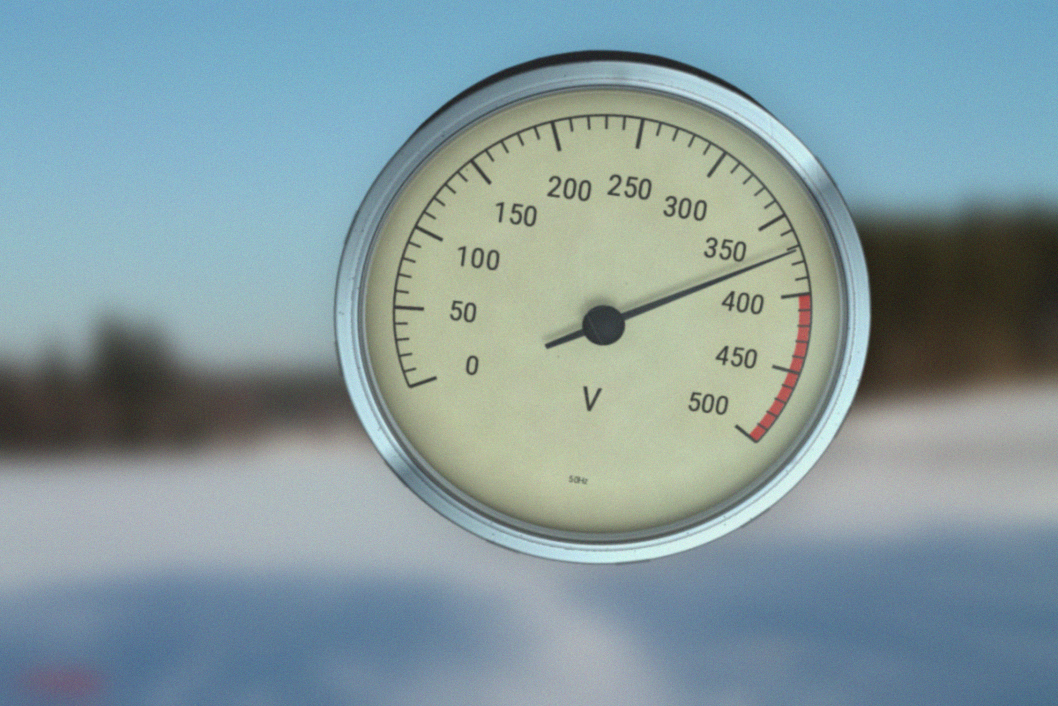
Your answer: 370 V
